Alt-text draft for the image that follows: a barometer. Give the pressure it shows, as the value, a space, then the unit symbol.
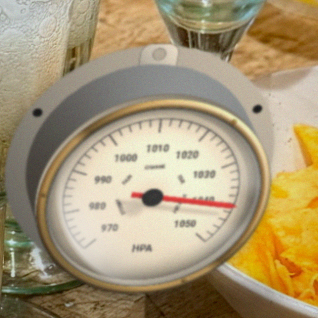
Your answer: 1040 hPa
